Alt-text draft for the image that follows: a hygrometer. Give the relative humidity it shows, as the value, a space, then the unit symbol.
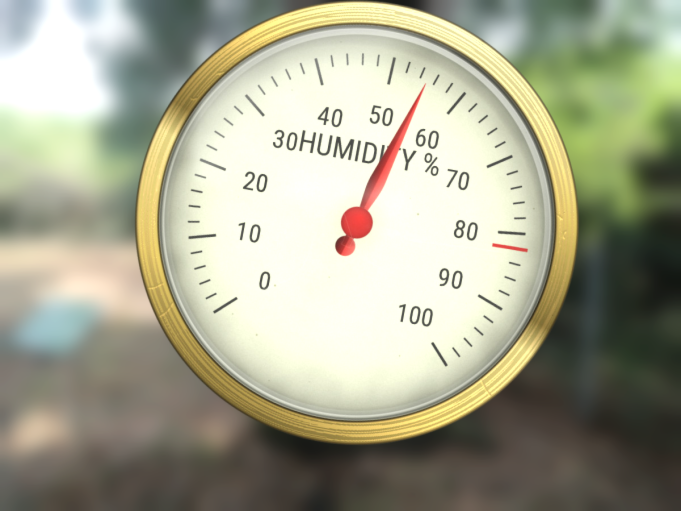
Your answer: 55 %
